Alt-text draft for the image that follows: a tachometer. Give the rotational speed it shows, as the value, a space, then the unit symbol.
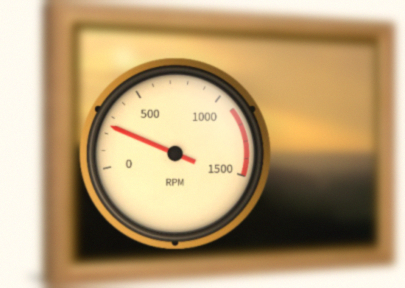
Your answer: 250 rpm
